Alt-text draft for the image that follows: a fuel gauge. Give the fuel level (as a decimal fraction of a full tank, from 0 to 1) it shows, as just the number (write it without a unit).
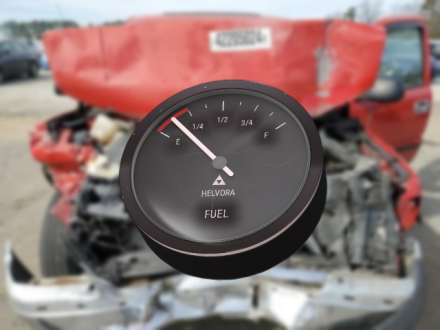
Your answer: 0.125
